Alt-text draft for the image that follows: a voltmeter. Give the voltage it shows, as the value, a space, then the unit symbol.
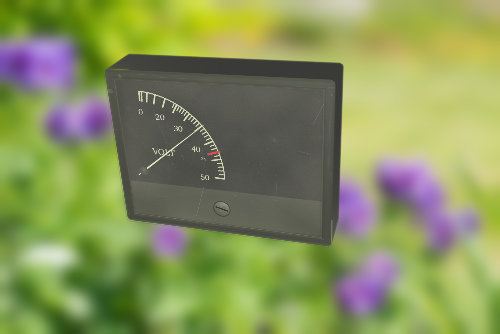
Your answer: 35 V
